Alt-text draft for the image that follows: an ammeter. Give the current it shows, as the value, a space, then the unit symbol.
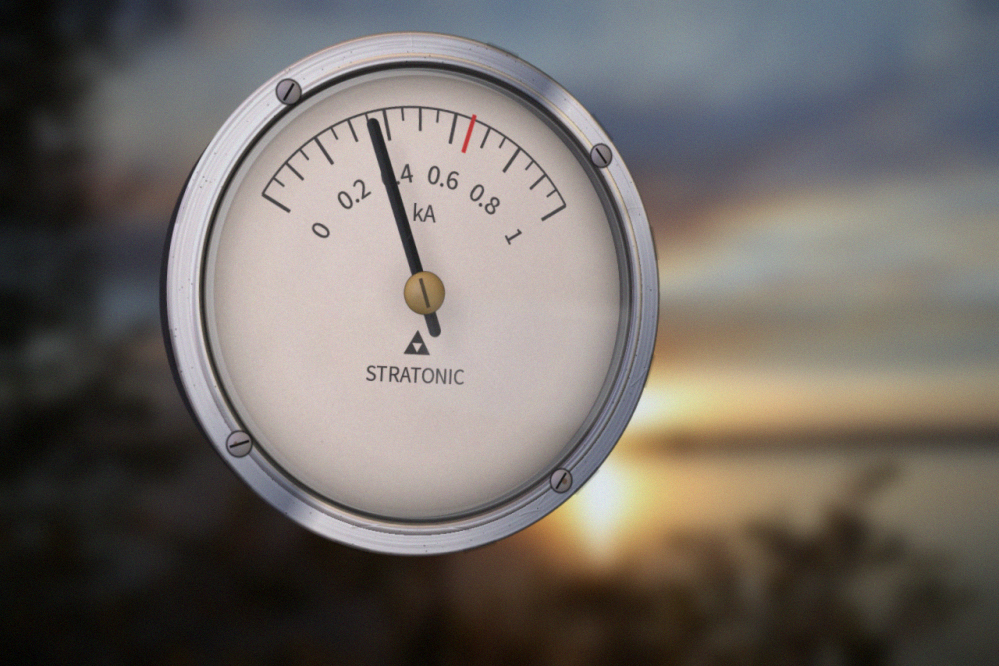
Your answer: 0.35 kA
